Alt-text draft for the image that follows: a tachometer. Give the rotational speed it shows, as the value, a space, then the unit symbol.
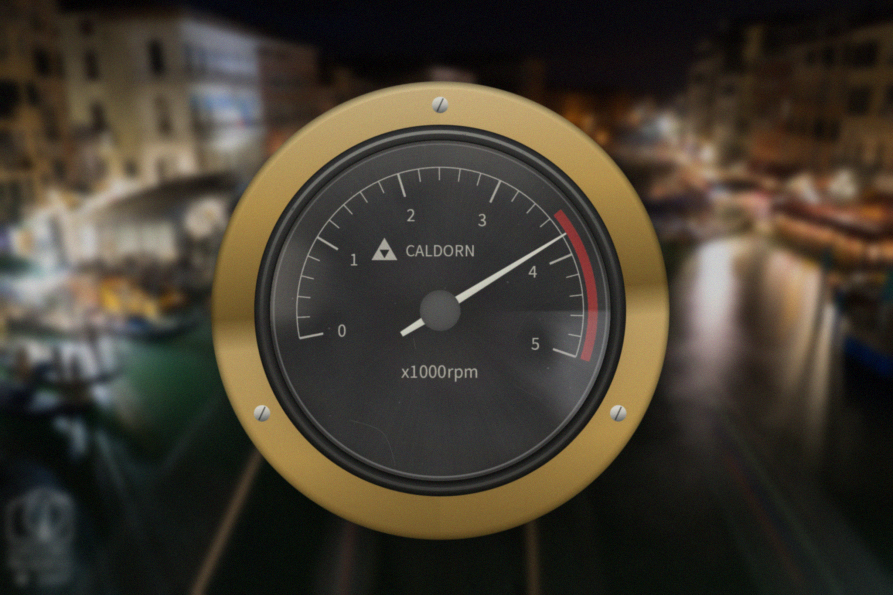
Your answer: 3800 rpm
